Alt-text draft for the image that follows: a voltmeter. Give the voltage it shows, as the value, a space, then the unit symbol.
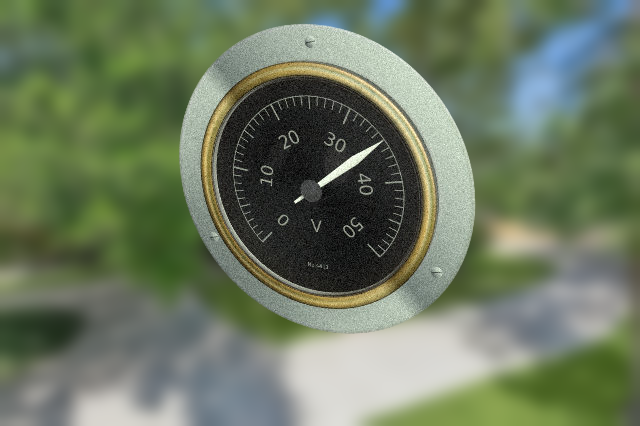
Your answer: 35 V
